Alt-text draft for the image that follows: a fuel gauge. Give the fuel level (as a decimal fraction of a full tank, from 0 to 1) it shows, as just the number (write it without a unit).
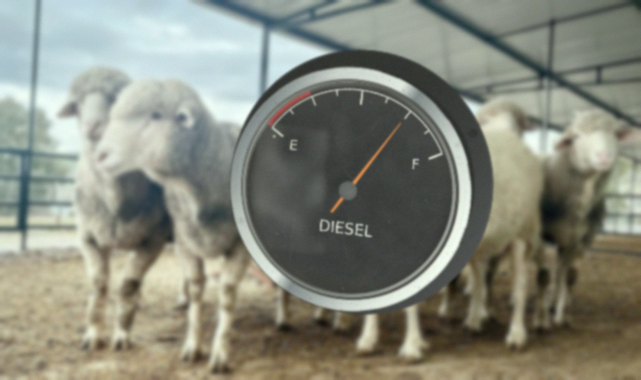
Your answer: 0.75
